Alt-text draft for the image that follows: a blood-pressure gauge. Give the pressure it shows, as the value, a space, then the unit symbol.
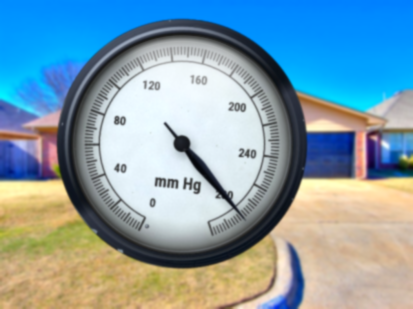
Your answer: 280 mmHg
